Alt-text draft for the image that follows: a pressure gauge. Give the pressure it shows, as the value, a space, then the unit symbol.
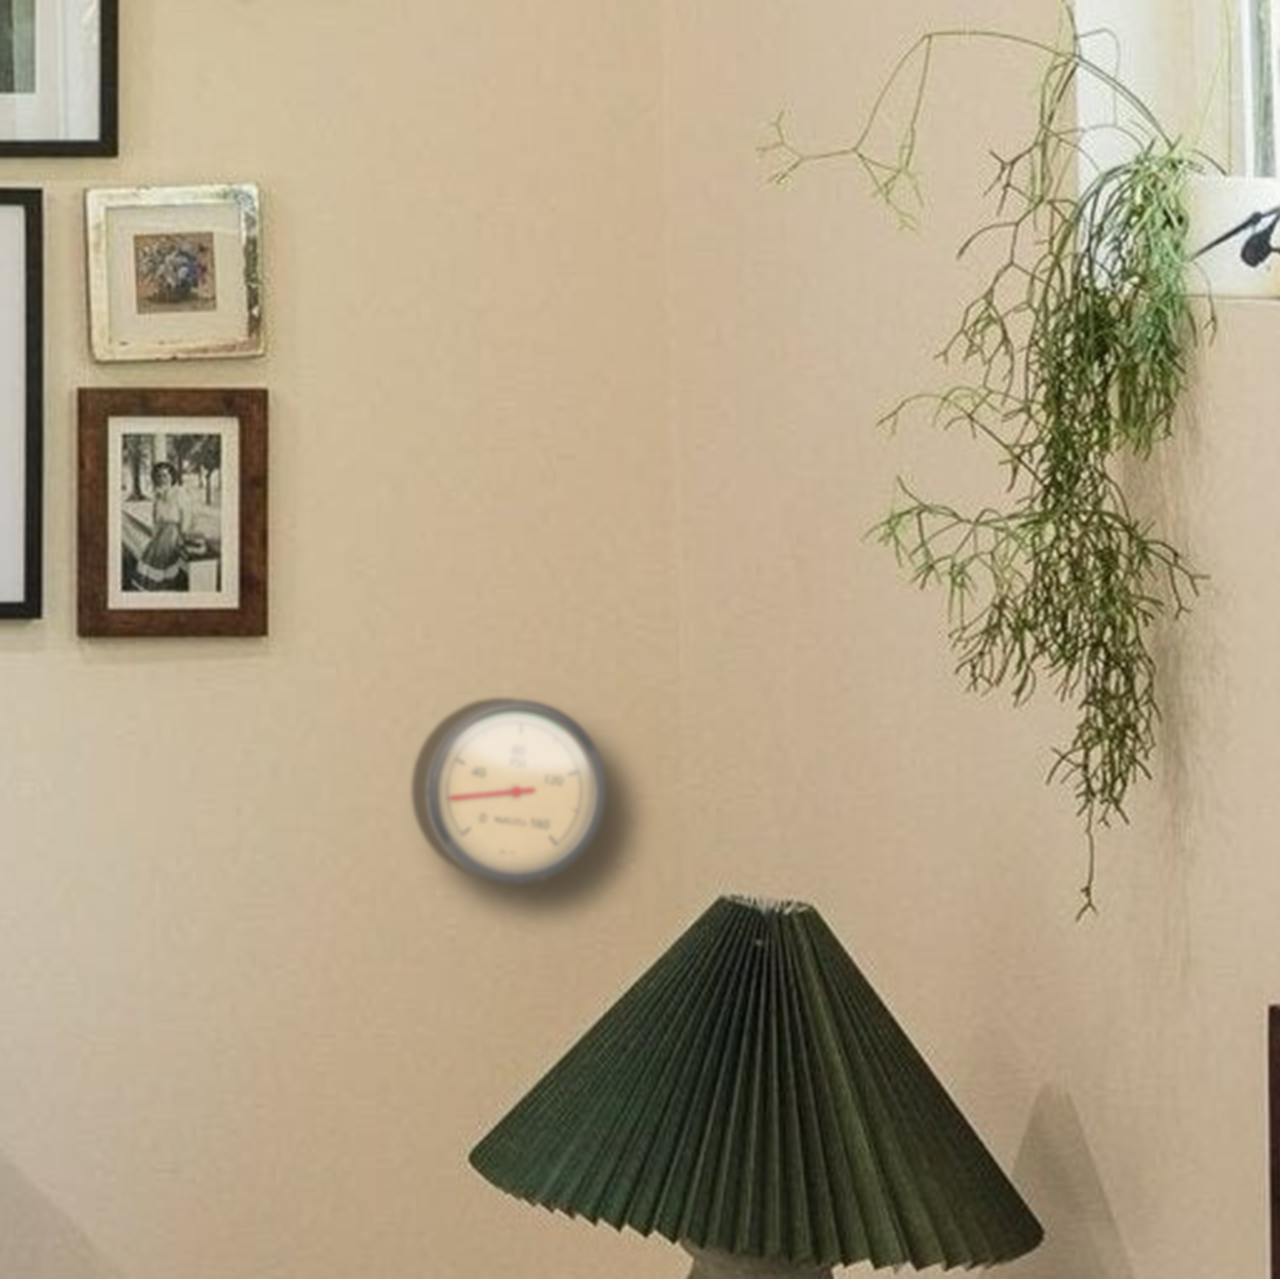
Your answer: 20 psi
